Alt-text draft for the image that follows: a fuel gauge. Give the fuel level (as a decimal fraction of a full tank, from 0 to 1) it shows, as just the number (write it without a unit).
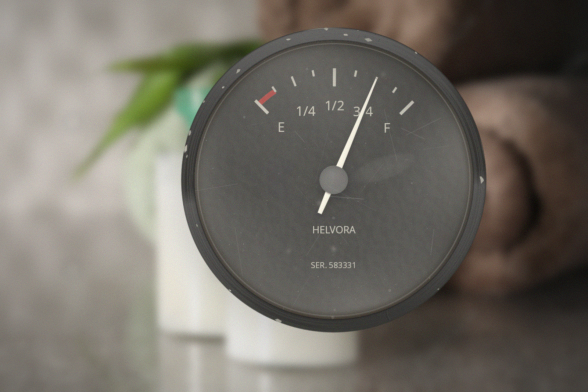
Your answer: 0.75
